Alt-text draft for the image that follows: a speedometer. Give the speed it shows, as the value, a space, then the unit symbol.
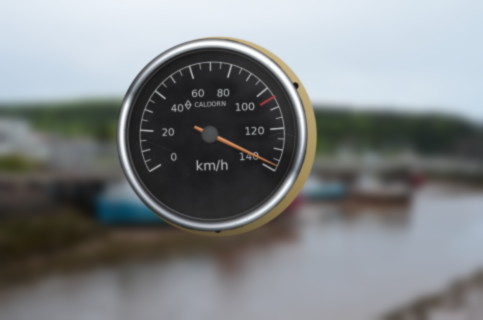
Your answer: 137.5 km/h
